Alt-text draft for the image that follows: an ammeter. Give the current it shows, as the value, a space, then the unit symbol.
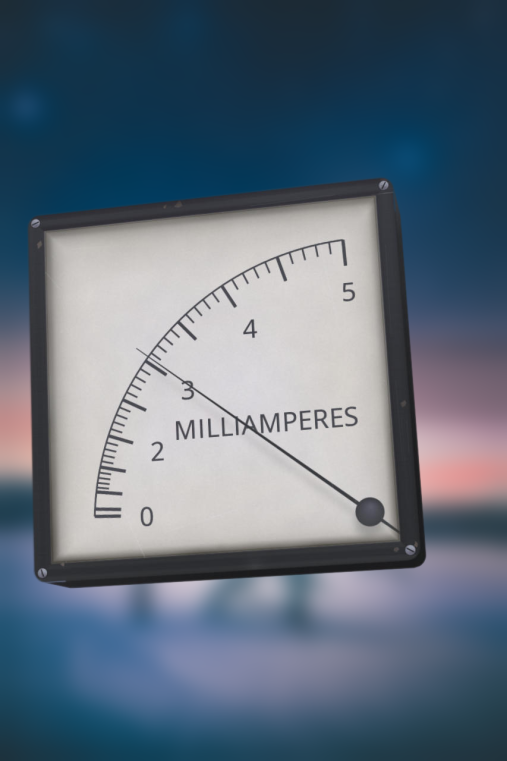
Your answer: 3.05 mA
